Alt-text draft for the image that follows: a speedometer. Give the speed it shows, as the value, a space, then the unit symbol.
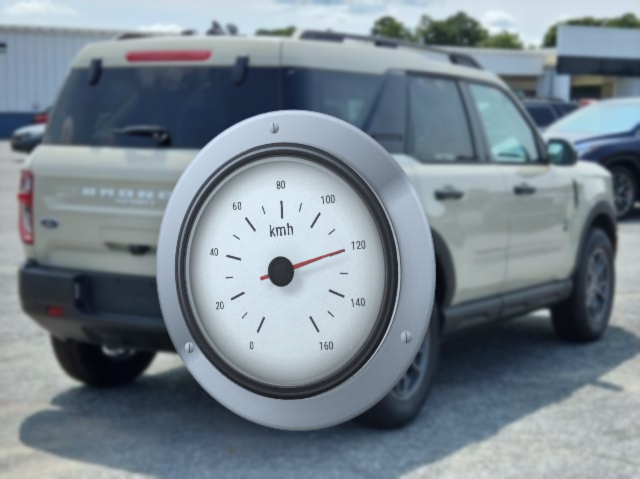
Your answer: 120 km/h
